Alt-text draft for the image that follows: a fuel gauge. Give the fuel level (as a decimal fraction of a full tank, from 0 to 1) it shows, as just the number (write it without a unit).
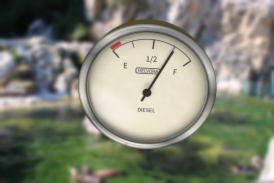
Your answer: 0.75
